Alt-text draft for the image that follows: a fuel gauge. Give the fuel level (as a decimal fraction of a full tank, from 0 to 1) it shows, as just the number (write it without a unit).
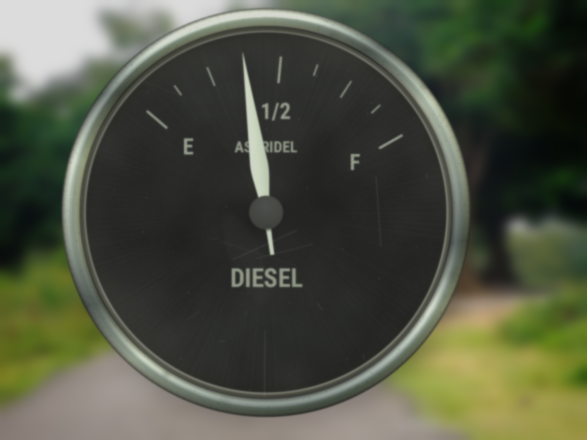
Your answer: 0.375
